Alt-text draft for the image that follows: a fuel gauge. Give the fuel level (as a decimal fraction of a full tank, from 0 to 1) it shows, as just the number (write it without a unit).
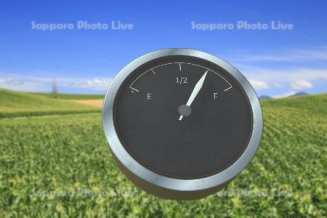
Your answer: 0.75
